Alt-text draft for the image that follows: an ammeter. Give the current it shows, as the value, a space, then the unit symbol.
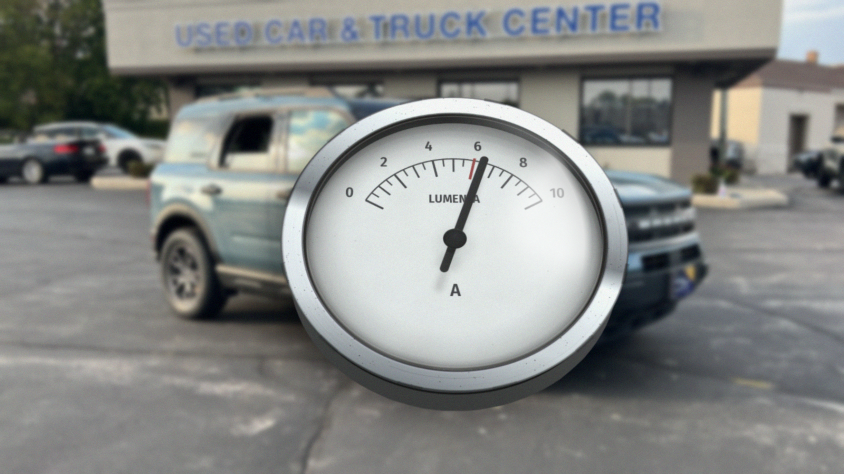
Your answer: 6.5 A
